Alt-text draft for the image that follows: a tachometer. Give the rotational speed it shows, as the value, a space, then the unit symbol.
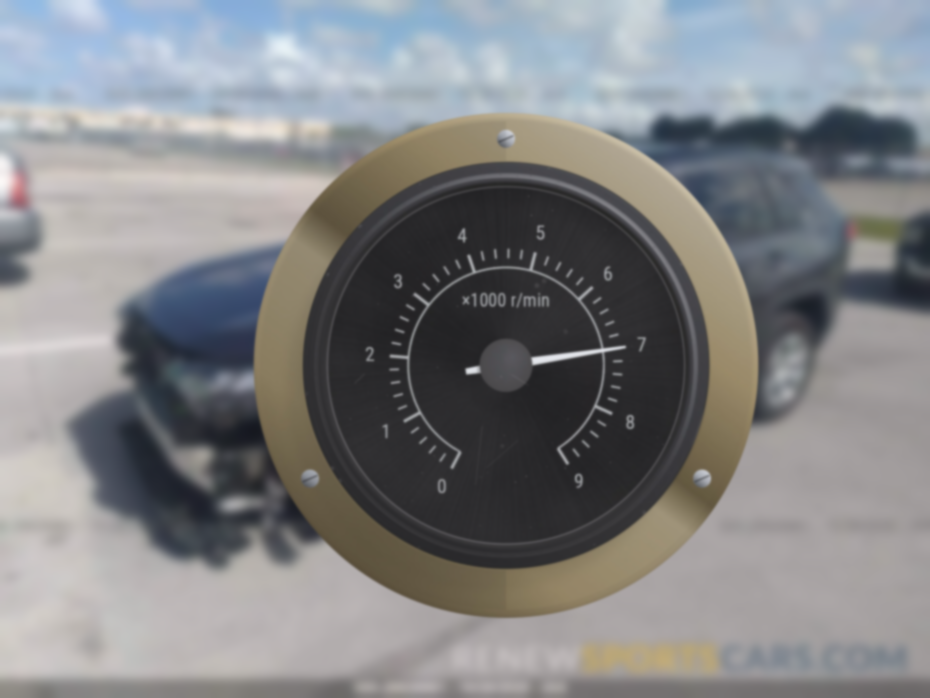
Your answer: 7000 rpm
